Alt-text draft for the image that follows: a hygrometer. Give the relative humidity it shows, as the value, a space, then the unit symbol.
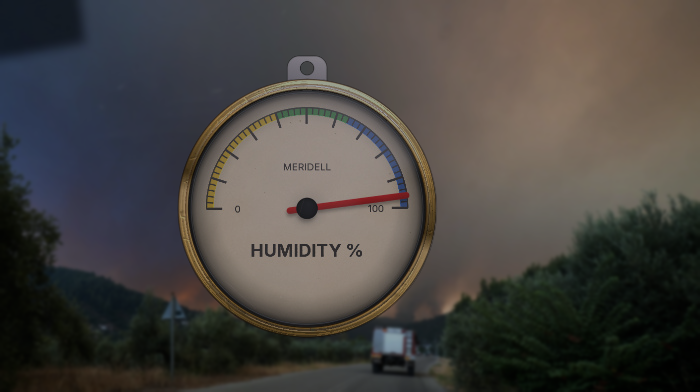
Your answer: 96 %
